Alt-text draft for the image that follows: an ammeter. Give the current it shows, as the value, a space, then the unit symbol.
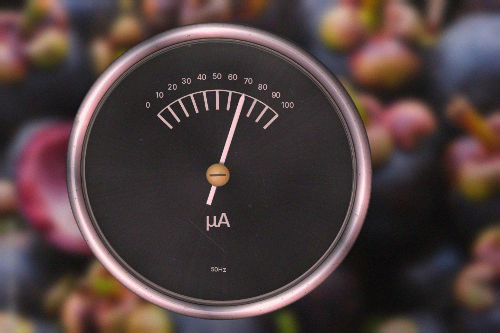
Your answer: 70 µA
